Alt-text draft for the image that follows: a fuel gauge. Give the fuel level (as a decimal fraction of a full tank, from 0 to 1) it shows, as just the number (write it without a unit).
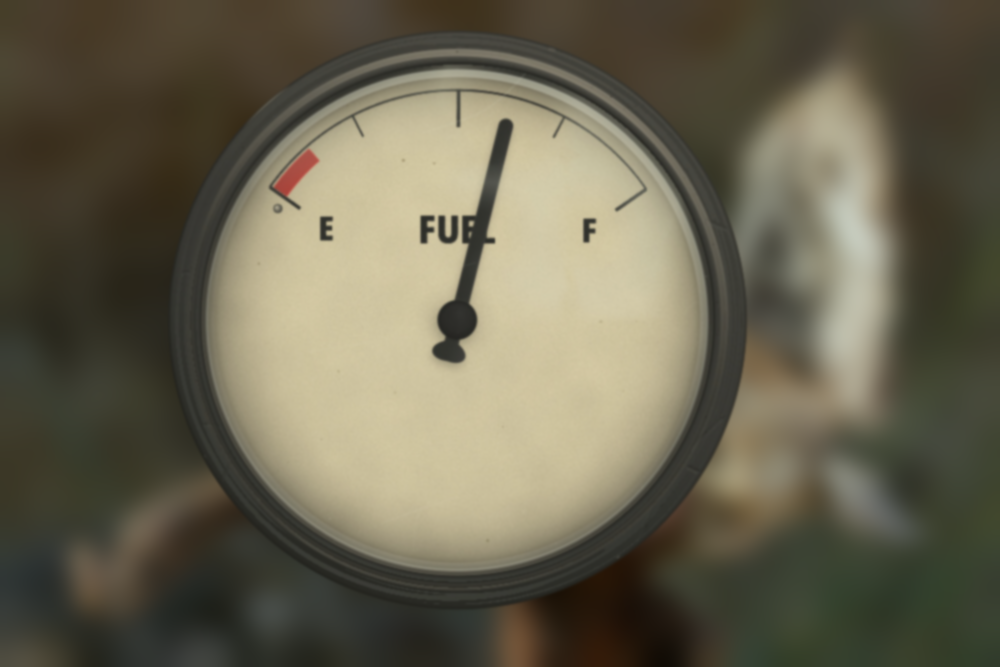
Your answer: 0.625
